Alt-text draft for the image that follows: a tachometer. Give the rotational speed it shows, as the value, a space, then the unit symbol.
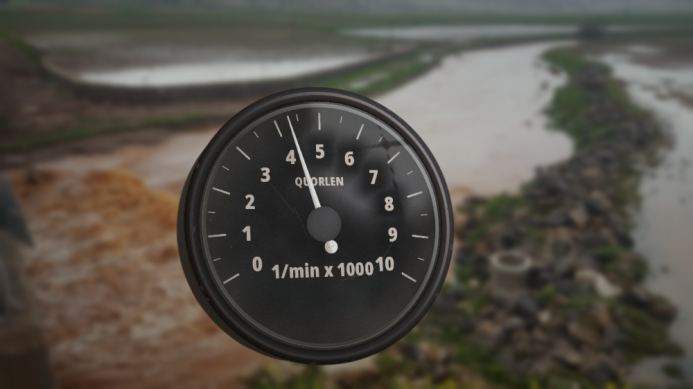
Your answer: 4250 rpm
